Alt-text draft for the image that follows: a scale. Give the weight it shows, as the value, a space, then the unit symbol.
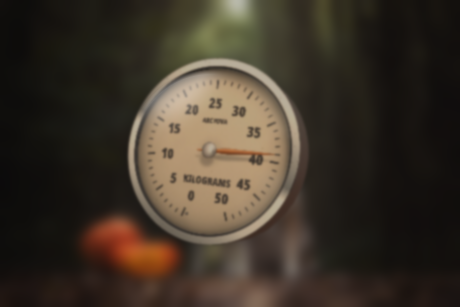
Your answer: 39 kg
